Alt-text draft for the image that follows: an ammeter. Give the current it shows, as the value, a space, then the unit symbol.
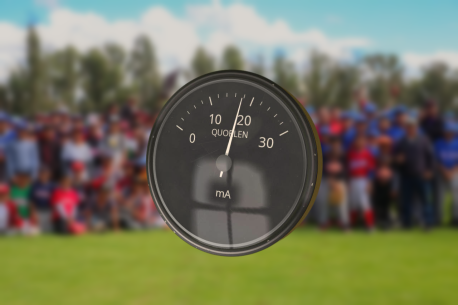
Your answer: 18 mA
